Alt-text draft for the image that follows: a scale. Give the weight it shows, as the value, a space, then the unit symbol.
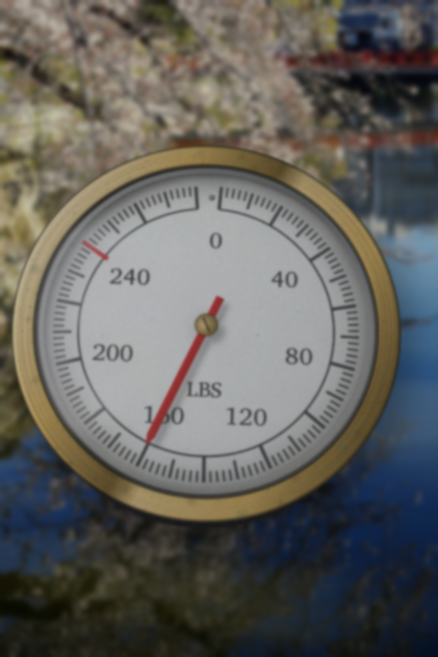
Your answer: 160 lb
